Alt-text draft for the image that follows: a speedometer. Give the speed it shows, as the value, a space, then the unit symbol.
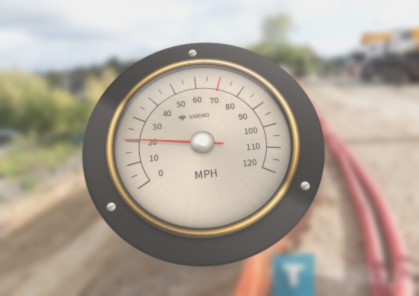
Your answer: 20 mph
